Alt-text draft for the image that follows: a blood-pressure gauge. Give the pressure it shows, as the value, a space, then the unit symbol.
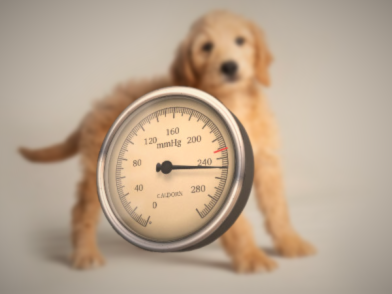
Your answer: 250 mmHg
